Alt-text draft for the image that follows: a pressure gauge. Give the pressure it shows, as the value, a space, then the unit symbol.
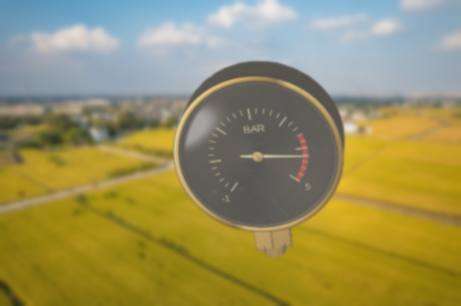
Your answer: 4.2 bar
